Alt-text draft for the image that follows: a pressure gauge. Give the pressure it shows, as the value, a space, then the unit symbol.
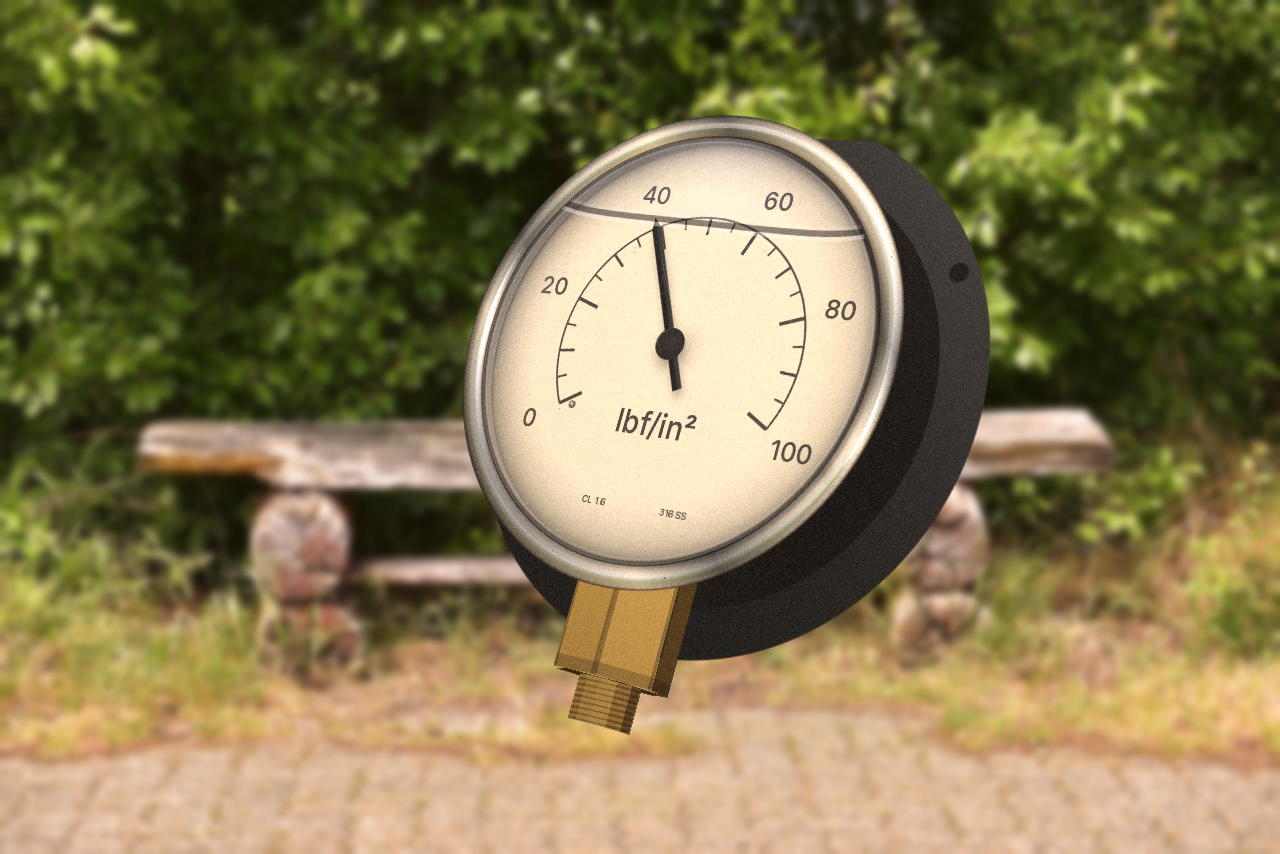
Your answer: 40 psi
